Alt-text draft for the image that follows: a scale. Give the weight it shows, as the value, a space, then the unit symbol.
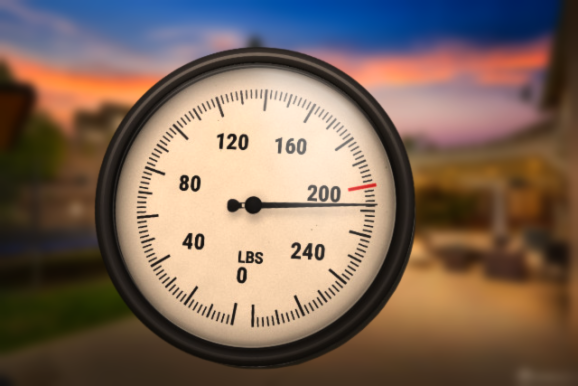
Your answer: 208 lb
